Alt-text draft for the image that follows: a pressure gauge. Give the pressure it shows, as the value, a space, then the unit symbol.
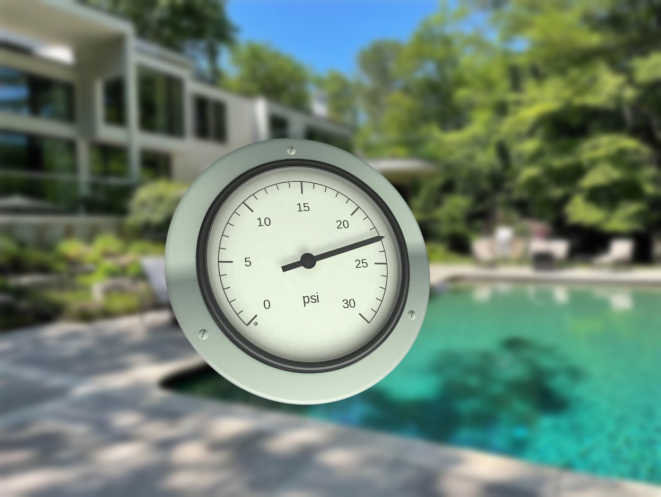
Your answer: 23 psi
